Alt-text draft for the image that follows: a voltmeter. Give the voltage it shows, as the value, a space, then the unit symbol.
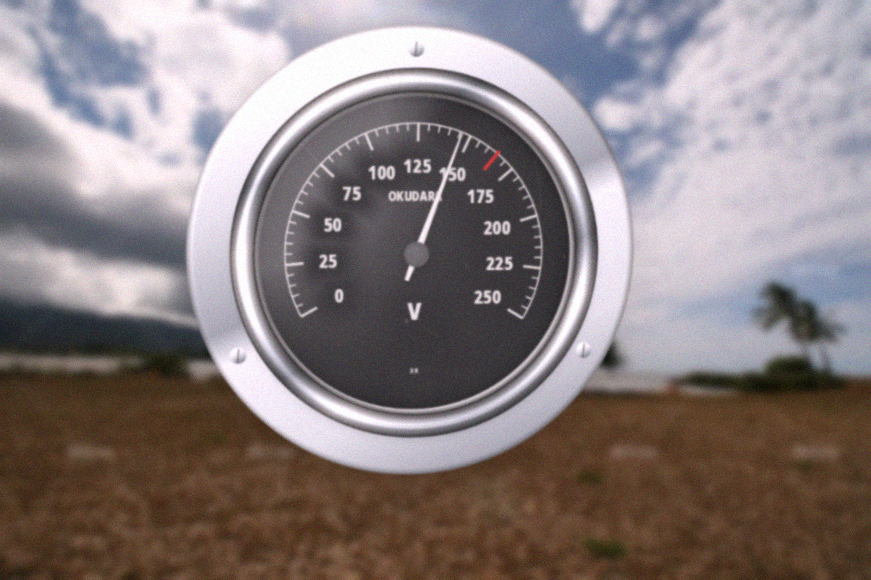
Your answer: 145 V
